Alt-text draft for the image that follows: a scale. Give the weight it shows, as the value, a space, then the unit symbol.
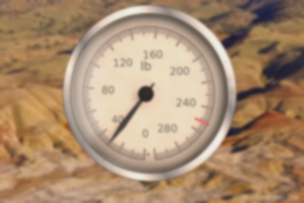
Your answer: 30 lb
